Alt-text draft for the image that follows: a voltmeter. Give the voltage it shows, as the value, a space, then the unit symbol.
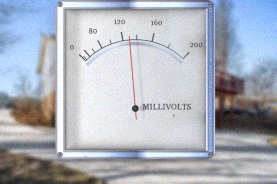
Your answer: 130 mV
